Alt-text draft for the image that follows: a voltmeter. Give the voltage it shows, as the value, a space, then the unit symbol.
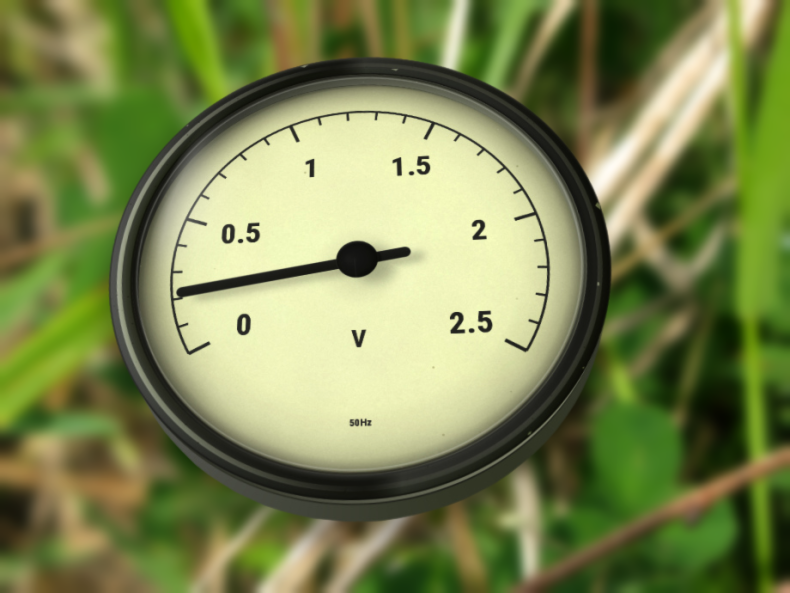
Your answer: 0.2 V
